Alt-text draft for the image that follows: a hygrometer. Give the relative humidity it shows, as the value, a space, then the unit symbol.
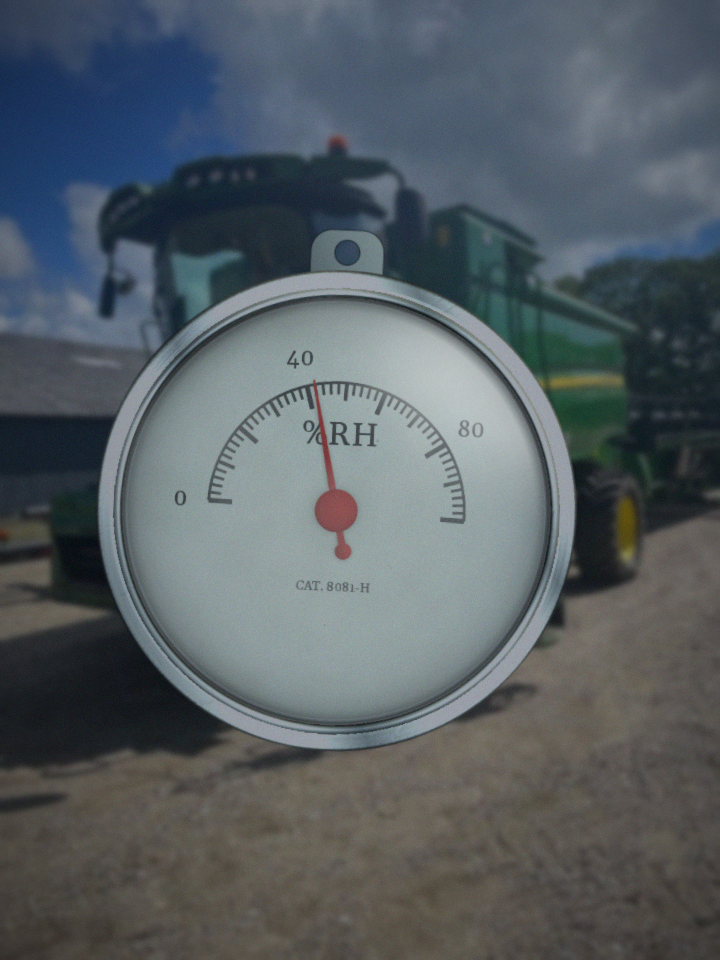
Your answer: 42 %
